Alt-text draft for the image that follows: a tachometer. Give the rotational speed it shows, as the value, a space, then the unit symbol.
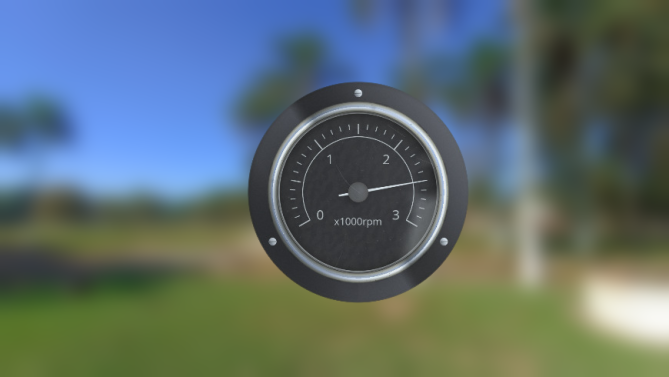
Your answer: 2500 rpm
